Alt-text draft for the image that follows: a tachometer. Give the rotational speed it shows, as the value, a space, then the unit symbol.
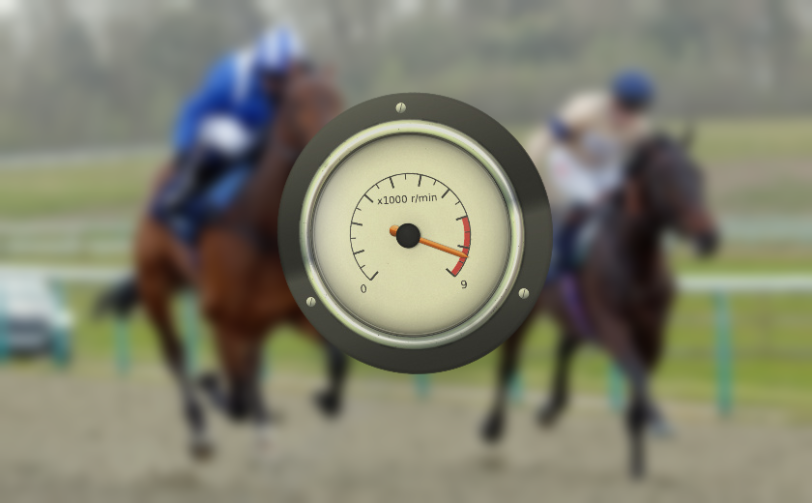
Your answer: 8250 rpm
